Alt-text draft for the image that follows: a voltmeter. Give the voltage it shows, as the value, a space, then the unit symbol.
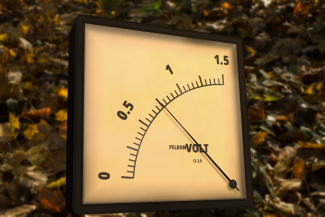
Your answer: 0.75 V
